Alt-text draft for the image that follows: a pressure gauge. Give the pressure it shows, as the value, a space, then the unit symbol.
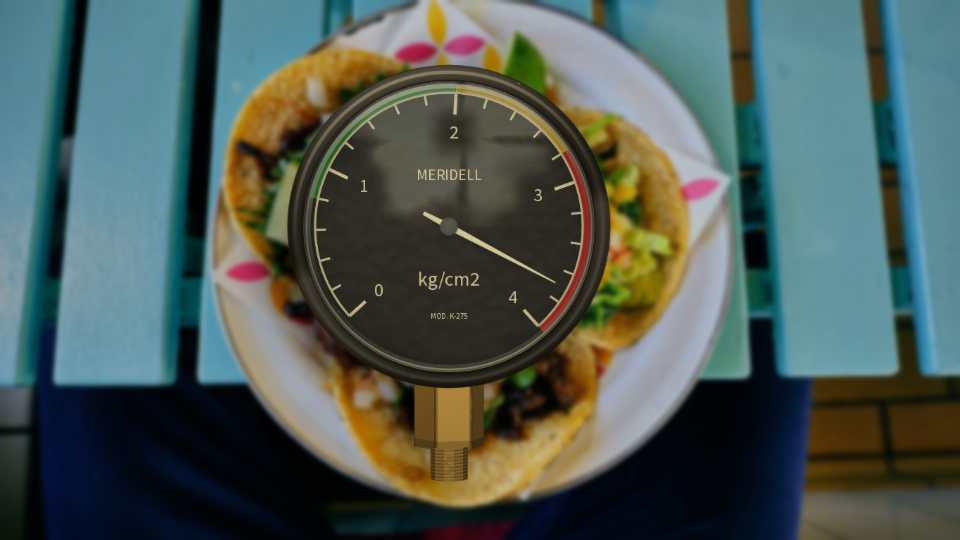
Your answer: 3.7 kg/cm²
